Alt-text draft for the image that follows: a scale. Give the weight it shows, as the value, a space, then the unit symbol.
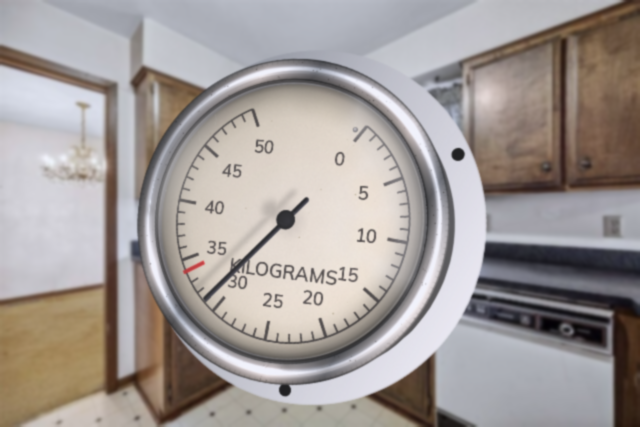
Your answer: 31 kg
